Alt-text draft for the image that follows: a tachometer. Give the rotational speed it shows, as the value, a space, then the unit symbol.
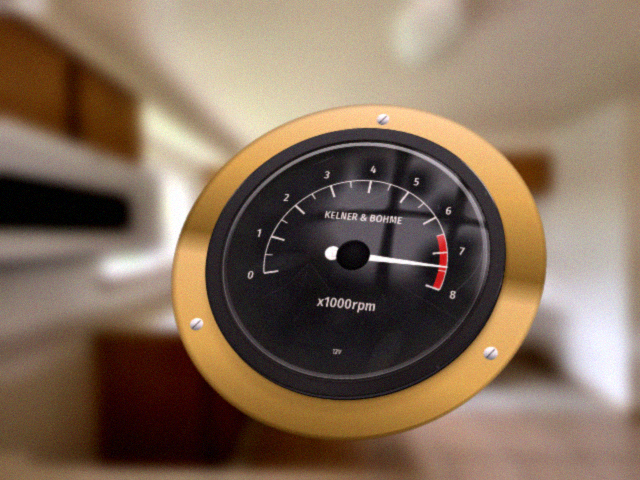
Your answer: 7500 rpm
